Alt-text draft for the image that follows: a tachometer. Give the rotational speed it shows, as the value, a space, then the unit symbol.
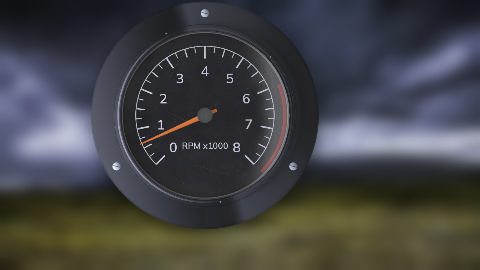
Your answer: 625 rpm
